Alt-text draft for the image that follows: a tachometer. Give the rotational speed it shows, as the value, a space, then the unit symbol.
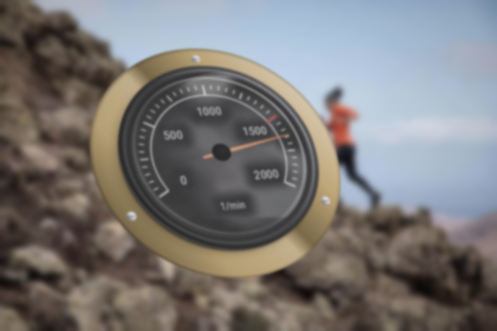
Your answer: 1650 rpm
